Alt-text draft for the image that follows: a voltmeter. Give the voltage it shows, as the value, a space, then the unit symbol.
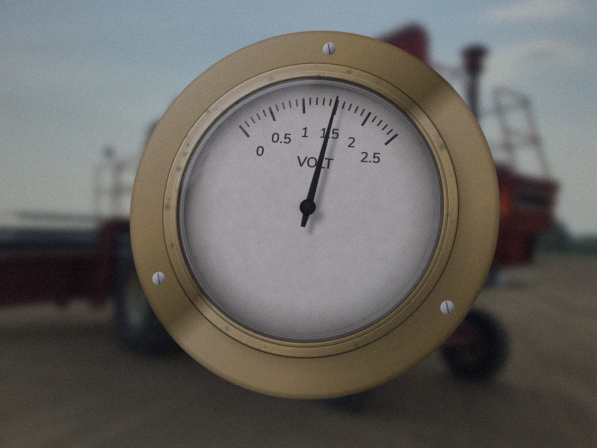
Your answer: 1.5 V
